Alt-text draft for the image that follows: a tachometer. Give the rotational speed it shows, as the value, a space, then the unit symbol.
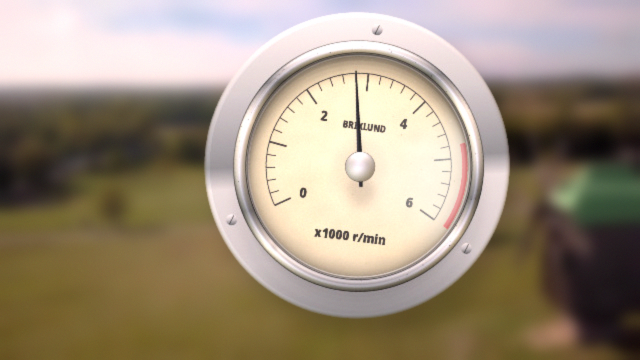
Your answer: 2800 rpm
